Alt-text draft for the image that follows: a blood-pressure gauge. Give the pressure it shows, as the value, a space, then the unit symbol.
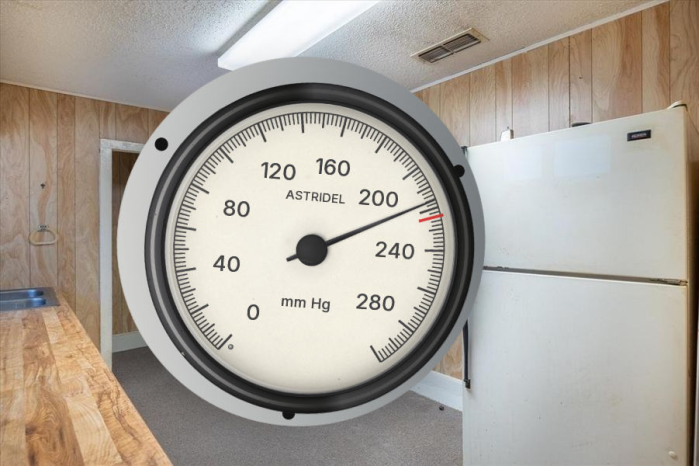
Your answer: 216 mmHg
